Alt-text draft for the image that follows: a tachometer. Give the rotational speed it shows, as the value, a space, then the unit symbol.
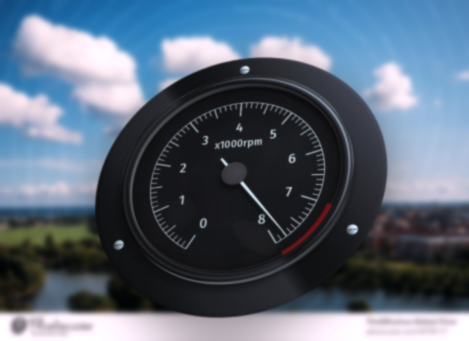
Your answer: 7800 rpm
